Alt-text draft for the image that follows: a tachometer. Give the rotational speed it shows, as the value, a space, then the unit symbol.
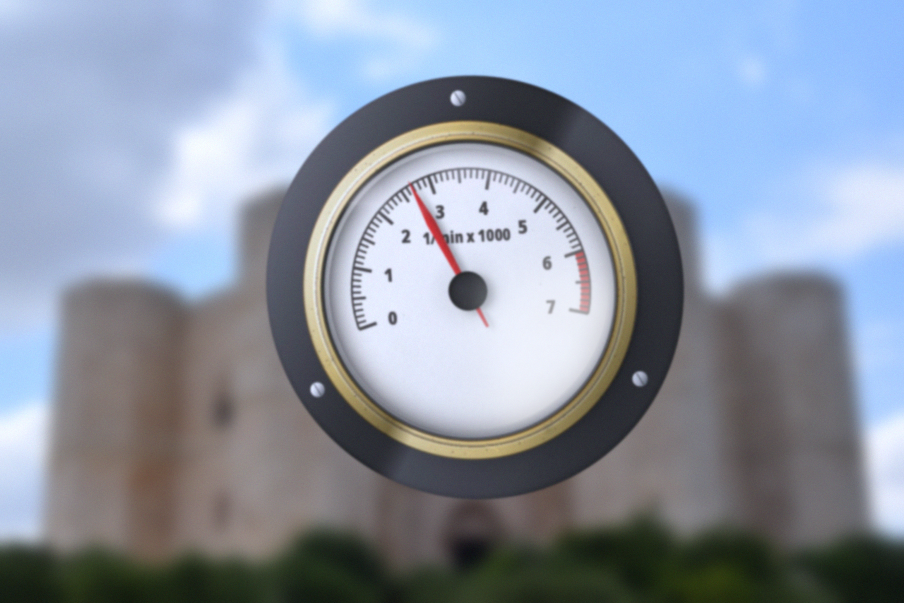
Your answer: 2700 rpm
